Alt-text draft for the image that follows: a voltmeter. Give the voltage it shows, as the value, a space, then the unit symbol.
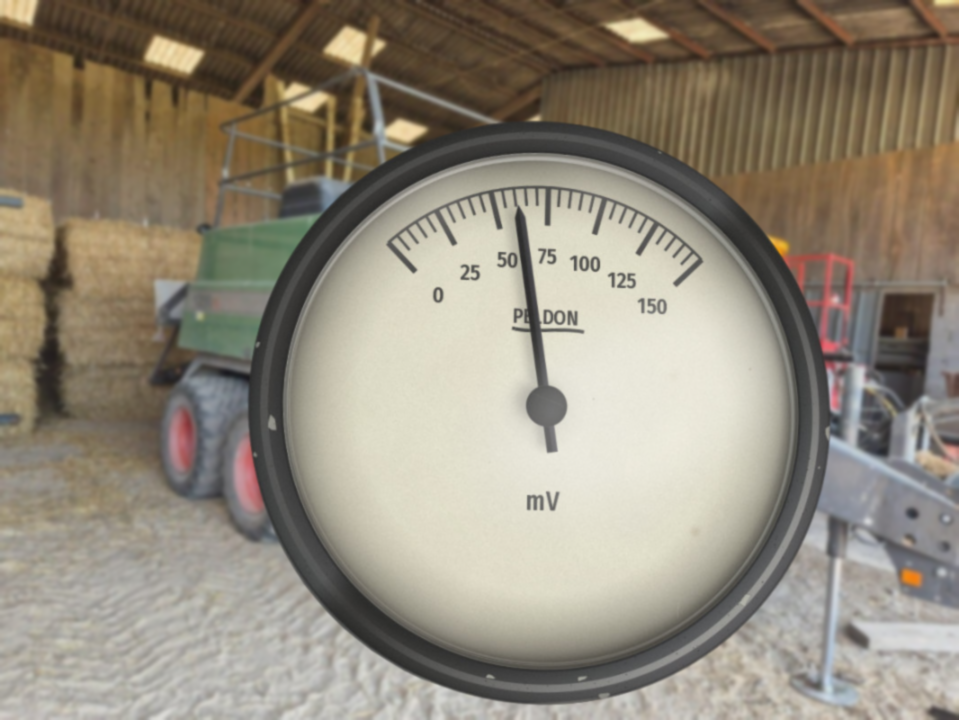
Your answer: 60 mV
